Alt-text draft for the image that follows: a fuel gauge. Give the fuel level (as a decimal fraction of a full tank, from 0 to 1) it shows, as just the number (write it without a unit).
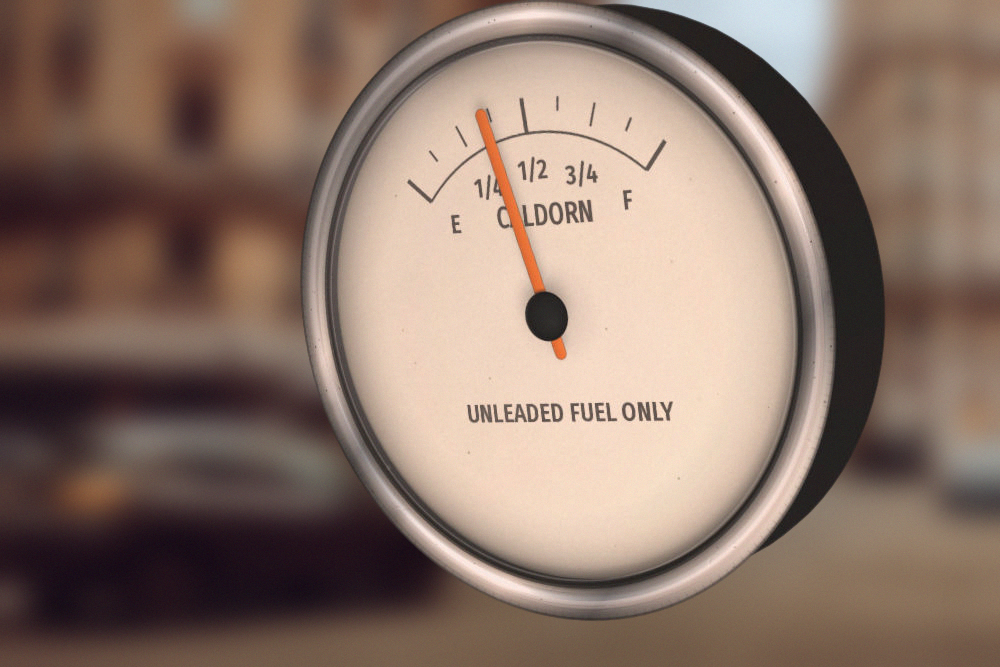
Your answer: 0.375
